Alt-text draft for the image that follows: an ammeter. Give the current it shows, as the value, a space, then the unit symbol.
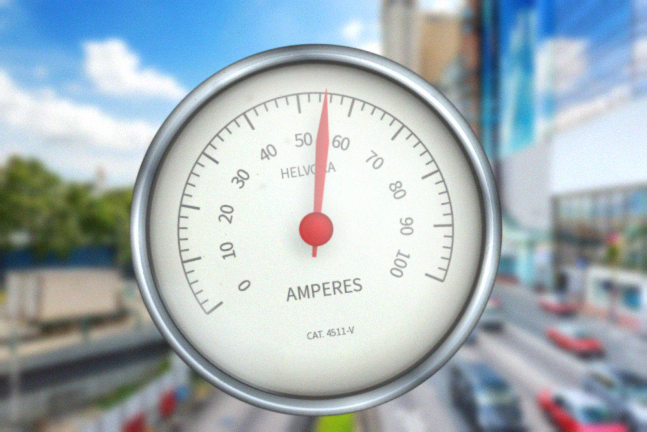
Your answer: 55 A
